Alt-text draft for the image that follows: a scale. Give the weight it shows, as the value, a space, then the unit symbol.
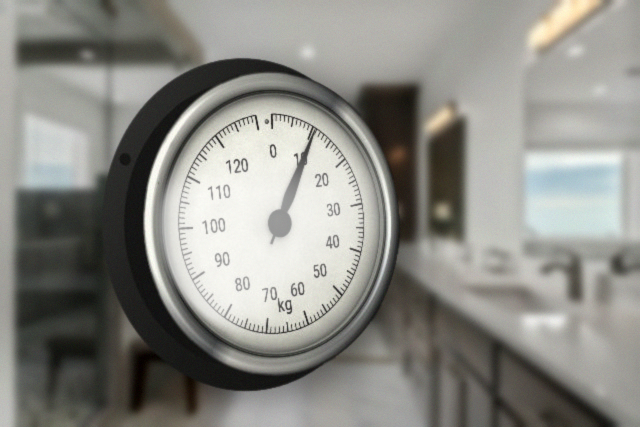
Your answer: 10 kg
